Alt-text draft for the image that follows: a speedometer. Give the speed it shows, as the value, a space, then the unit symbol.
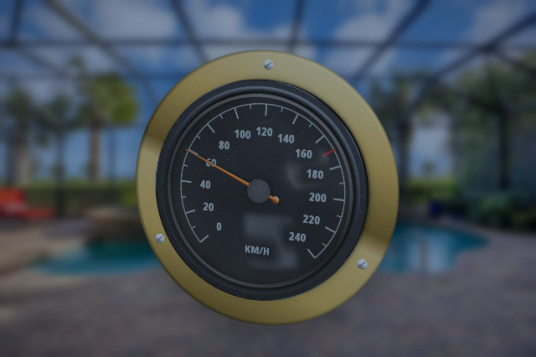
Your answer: 60 km/h
